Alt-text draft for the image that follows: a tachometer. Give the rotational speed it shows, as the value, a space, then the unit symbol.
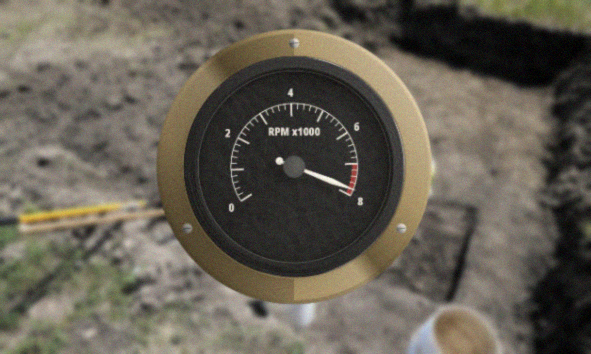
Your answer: 7800 rpm
